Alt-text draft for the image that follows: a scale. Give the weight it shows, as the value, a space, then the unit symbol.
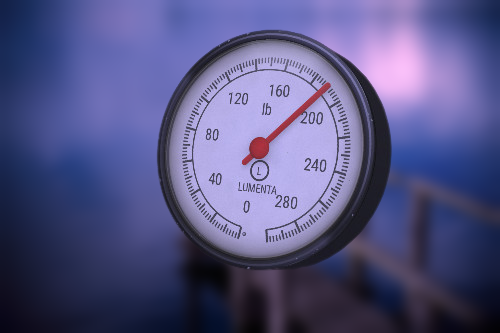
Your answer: 190 lb
